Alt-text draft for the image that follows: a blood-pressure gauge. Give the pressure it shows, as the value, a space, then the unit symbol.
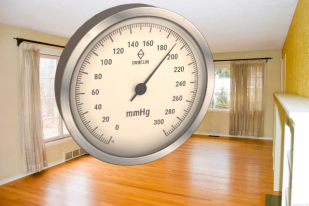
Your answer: 190 mmHg
